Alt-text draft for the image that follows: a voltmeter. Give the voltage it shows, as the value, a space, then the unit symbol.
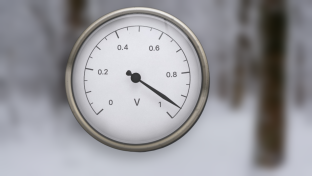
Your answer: 0.95 V
